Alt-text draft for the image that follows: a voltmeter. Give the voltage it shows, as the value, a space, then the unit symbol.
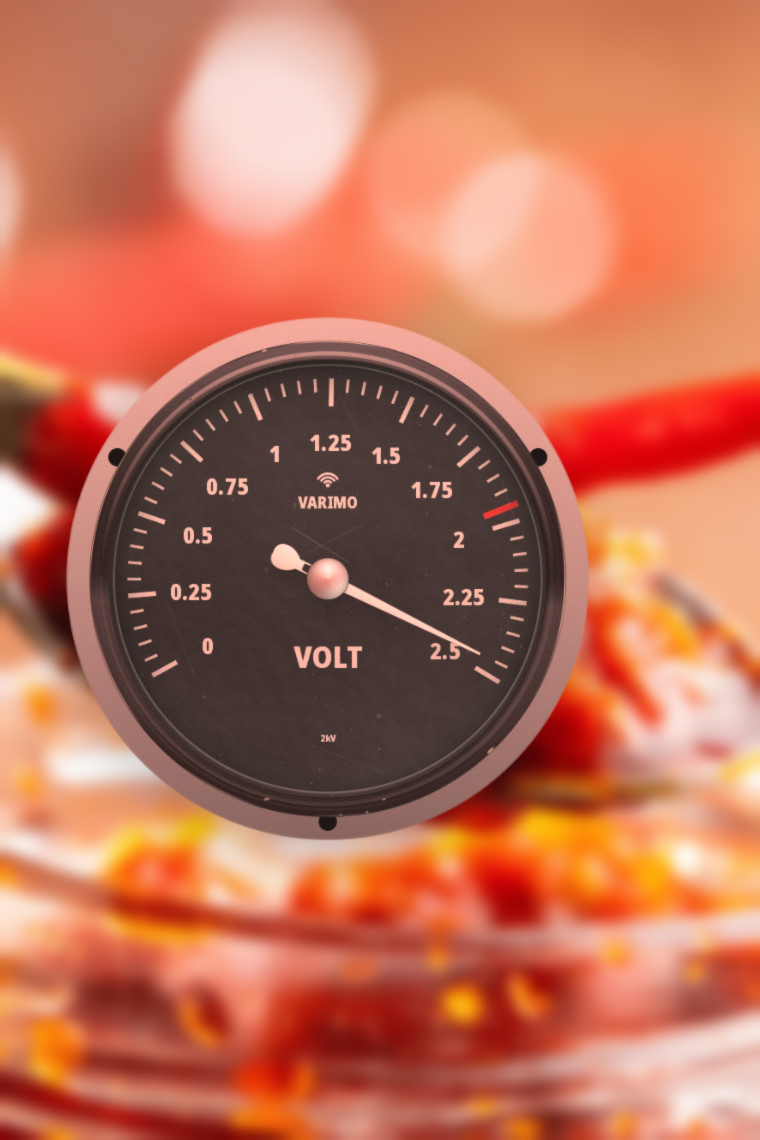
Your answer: 2.45 V
